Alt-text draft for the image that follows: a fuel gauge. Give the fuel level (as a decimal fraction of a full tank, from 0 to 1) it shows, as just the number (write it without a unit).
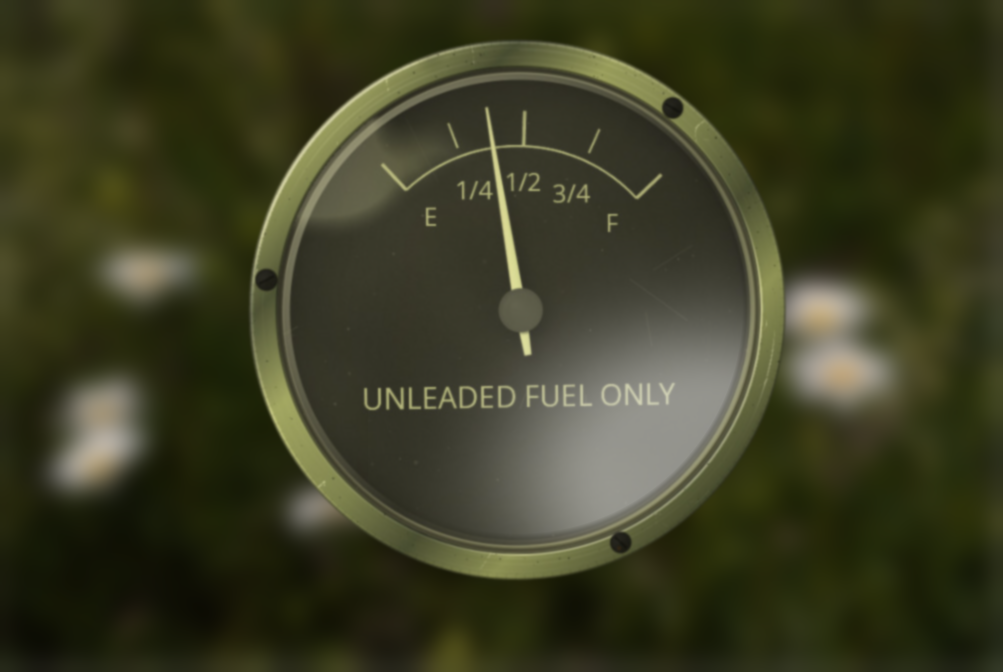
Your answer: 0.375
